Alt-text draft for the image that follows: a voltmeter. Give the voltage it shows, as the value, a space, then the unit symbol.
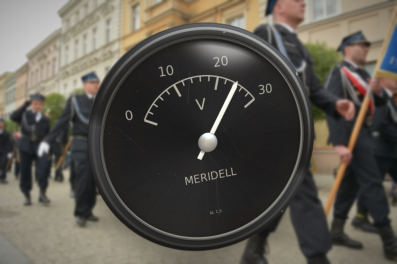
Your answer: 24 V
